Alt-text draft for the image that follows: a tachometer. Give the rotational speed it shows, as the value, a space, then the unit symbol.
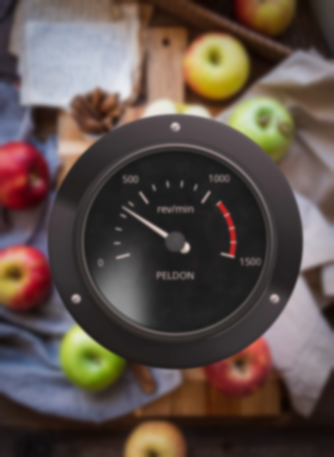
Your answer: 350 rpm
